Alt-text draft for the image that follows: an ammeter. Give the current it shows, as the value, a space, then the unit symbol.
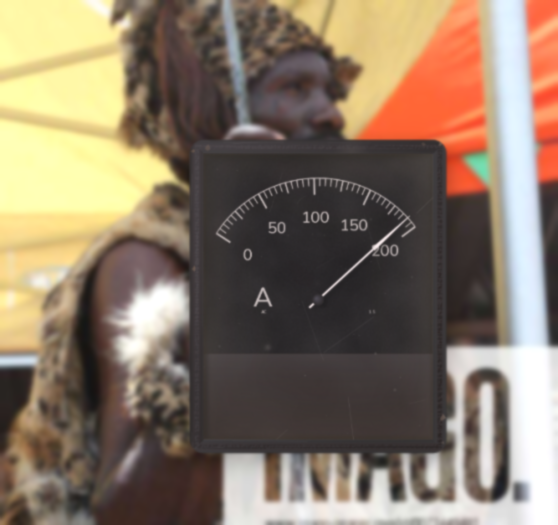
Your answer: 190 A
